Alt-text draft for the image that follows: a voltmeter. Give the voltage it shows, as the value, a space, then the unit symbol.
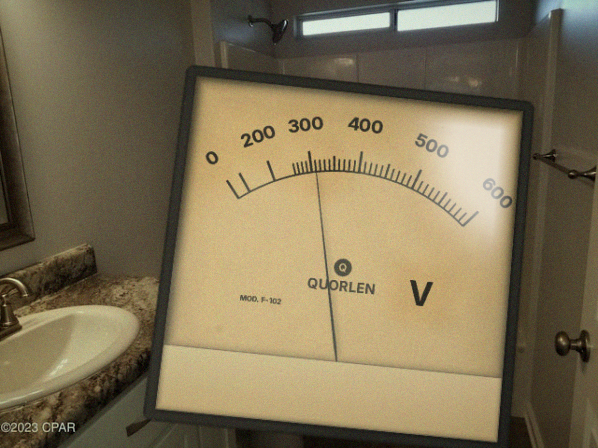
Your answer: 310 V
